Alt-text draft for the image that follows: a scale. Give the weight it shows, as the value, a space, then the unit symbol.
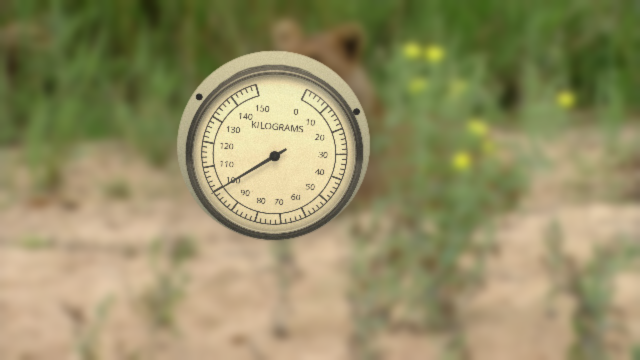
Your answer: 100 kg
